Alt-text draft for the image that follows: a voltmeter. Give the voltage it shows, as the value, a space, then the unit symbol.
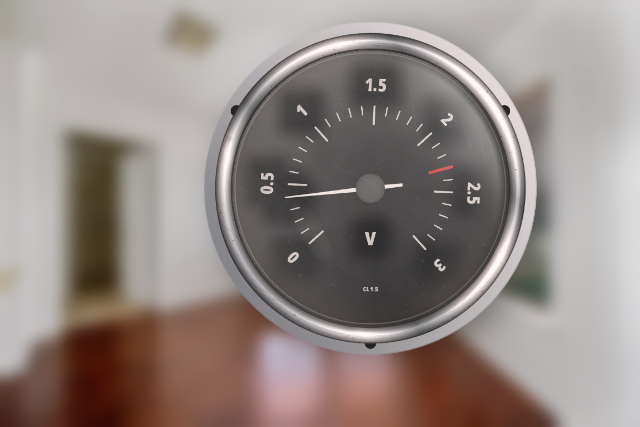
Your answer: 0.4 V
